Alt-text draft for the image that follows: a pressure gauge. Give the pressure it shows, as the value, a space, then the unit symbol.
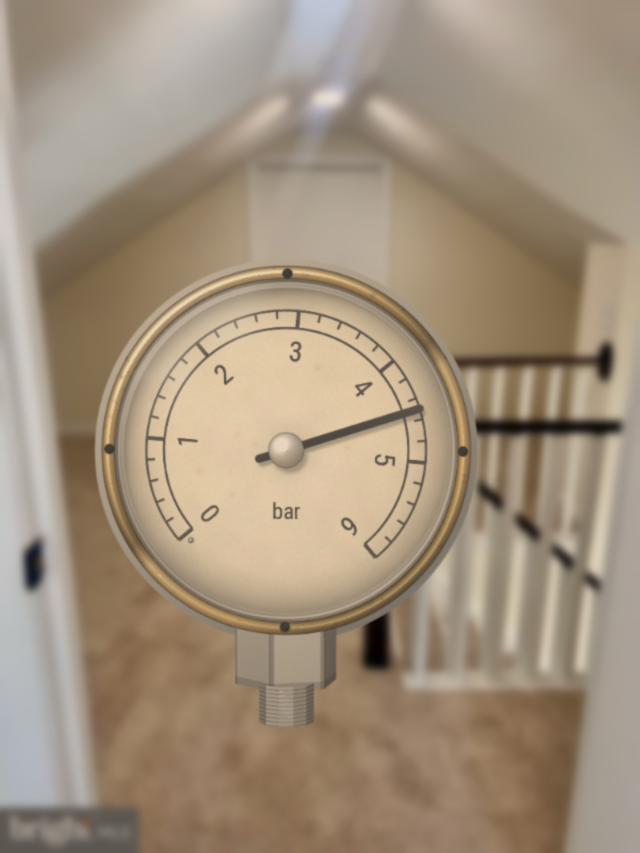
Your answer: 4.5 bar
